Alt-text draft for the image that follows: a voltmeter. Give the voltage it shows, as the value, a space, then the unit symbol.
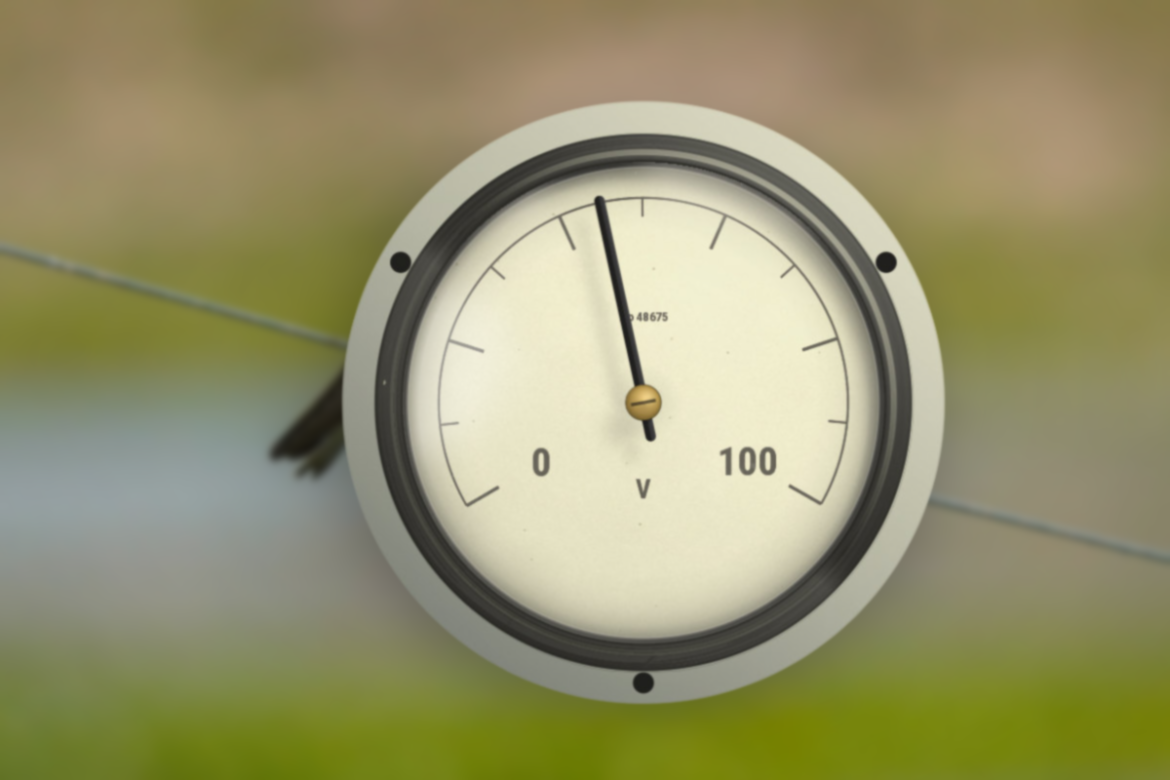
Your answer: 45 V
